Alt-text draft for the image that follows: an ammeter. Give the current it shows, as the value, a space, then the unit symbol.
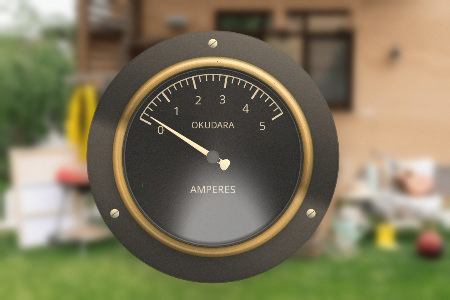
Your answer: 0.2 A
